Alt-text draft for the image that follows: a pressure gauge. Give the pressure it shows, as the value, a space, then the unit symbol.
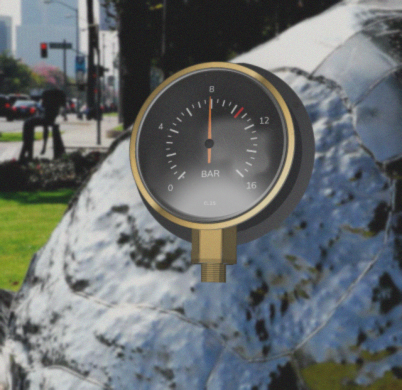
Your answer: 8 bar
